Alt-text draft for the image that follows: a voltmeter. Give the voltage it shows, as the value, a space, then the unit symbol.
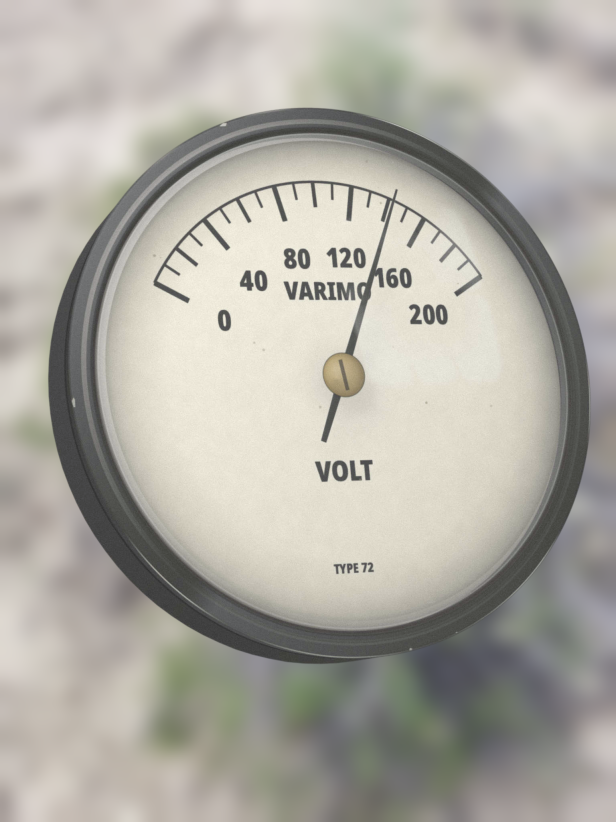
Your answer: 140 V
